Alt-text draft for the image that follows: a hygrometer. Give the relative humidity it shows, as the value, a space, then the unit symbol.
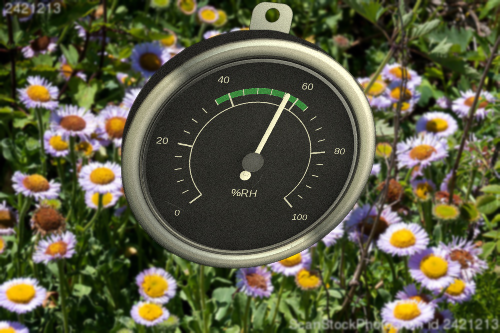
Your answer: 56 %
